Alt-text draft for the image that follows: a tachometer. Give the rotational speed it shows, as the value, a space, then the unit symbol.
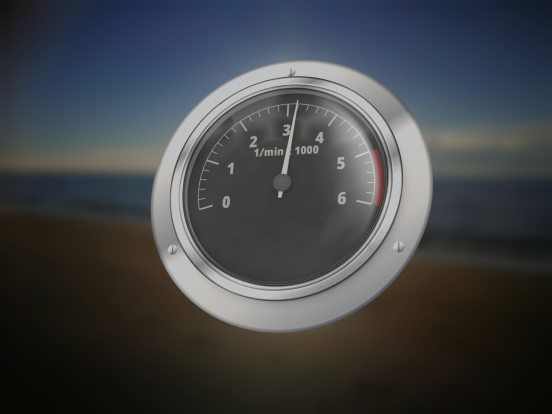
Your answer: 3200 rpm
